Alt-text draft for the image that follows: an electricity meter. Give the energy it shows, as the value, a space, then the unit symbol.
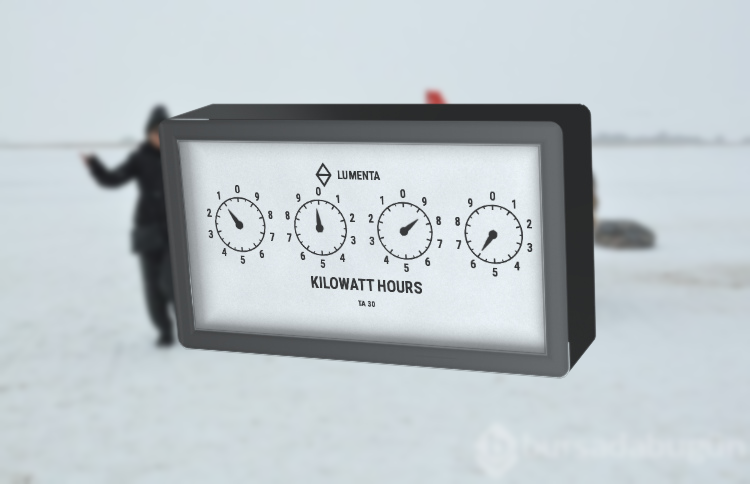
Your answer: 986 kWh
